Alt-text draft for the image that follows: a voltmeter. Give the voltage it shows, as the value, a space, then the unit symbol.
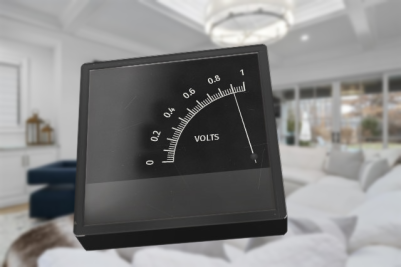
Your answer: 0.9 V
